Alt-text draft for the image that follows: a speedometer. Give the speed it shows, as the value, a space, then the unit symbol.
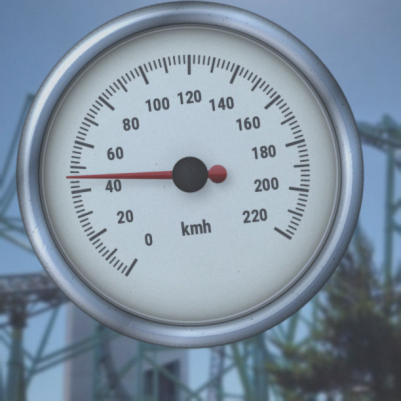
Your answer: 46 km/h
